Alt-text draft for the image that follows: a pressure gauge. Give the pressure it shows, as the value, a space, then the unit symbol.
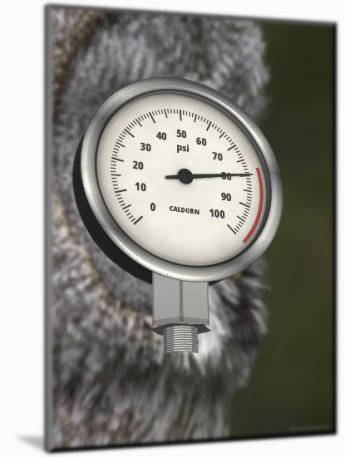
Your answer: 80 psi
